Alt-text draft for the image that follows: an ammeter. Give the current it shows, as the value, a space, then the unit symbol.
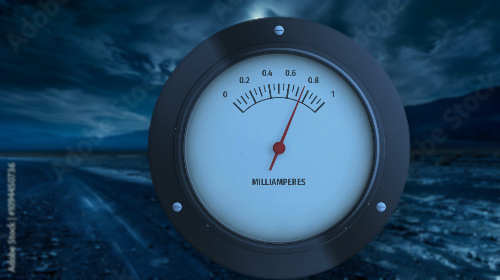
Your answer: 0.75 mA
